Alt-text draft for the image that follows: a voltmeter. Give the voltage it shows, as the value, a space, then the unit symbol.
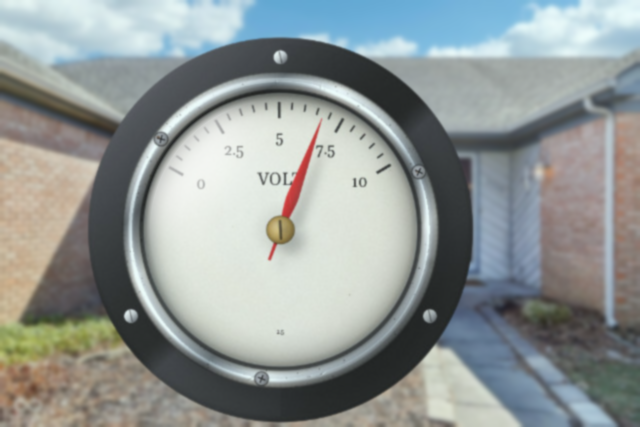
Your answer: 6.75 V
